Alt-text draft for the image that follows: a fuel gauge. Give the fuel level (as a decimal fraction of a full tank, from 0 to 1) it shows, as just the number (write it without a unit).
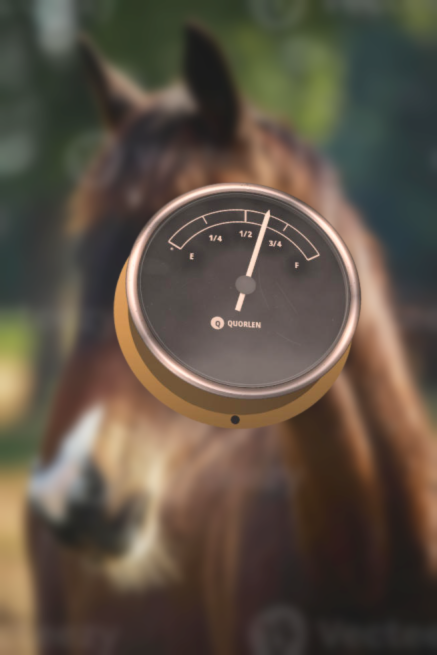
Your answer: 0.625
